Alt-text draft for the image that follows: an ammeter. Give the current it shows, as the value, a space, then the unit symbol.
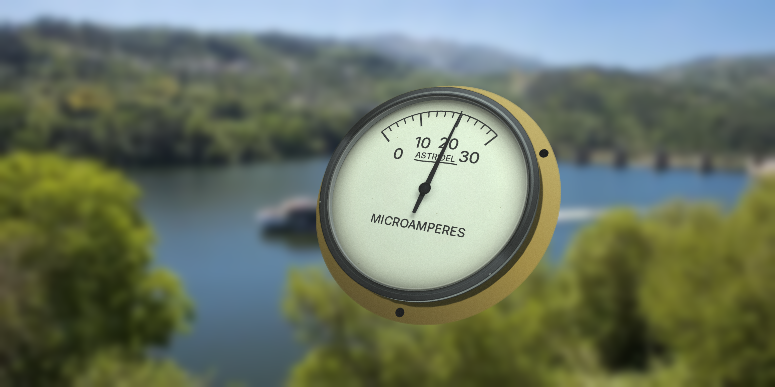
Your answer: 20 µA
